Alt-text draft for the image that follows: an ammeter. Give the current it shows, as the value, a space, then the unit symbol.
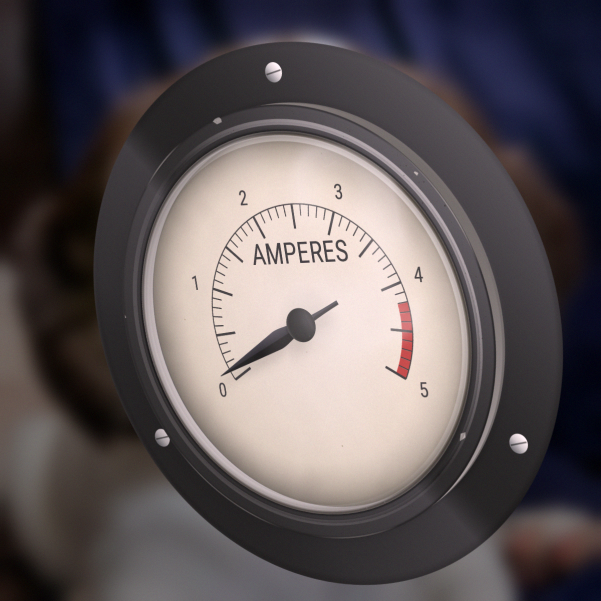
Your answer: 0.1 A
